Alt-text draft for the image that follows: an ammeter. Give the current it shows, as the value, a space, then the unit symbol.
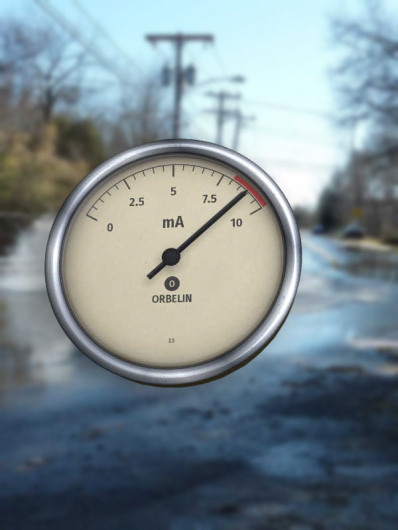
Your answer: 9 mA
